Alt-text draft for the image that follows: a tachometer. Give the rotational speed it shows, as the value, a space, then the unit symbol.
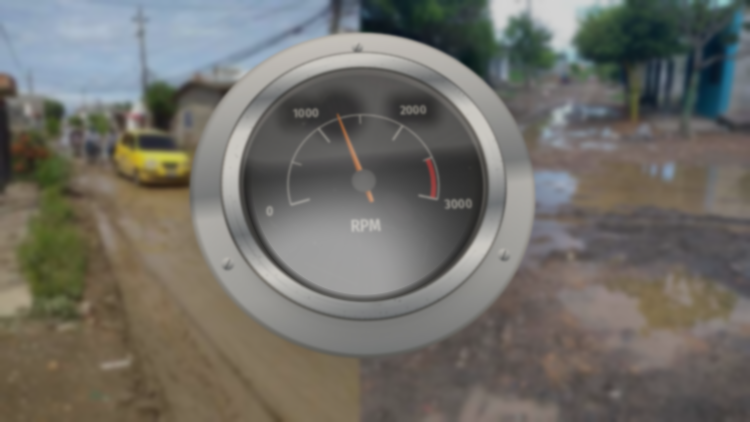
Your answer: 1250 rpm
